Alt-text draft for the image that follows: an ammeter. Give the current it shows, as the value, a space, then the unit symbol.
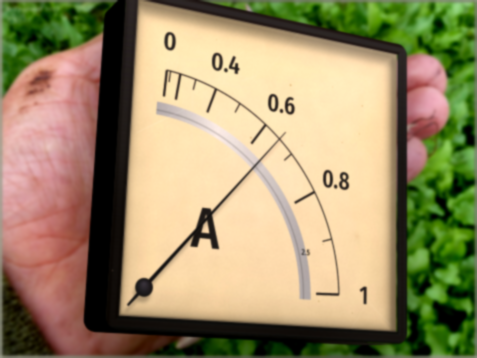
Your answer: 0.65 A
